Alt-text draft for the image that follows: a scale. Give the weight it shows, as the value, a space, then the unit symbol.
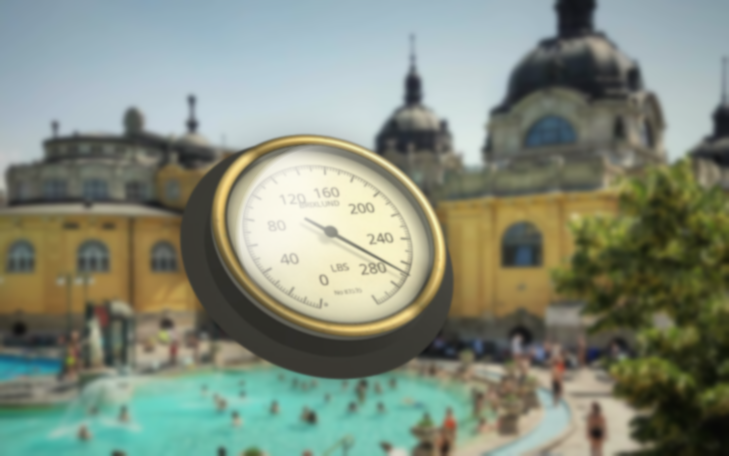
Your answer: 270 lb
